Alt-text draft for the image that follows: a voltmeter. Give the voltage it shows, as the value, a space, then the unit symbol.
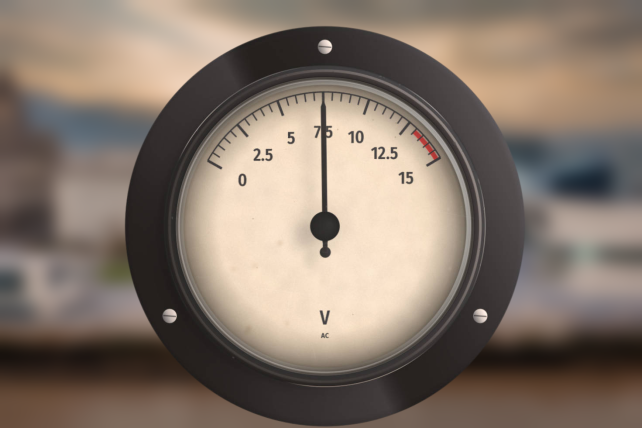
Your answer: 7.5 V
